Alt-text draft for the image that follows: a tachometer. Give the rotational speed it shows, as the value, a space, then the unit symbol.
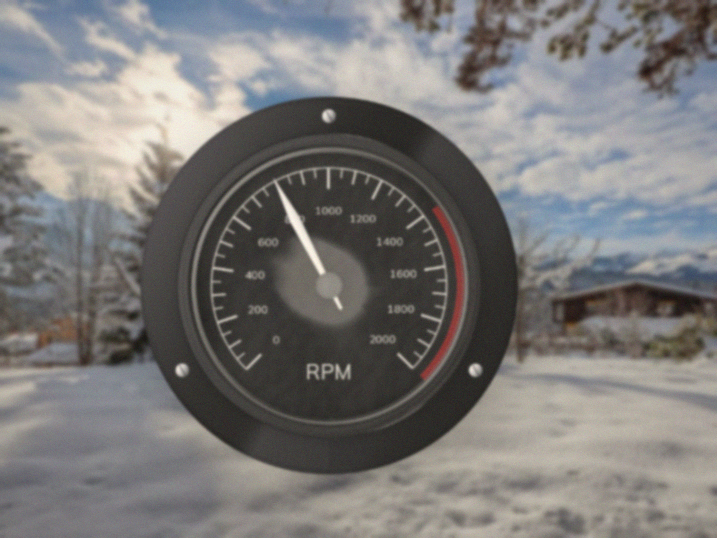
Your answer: 800 rpm
